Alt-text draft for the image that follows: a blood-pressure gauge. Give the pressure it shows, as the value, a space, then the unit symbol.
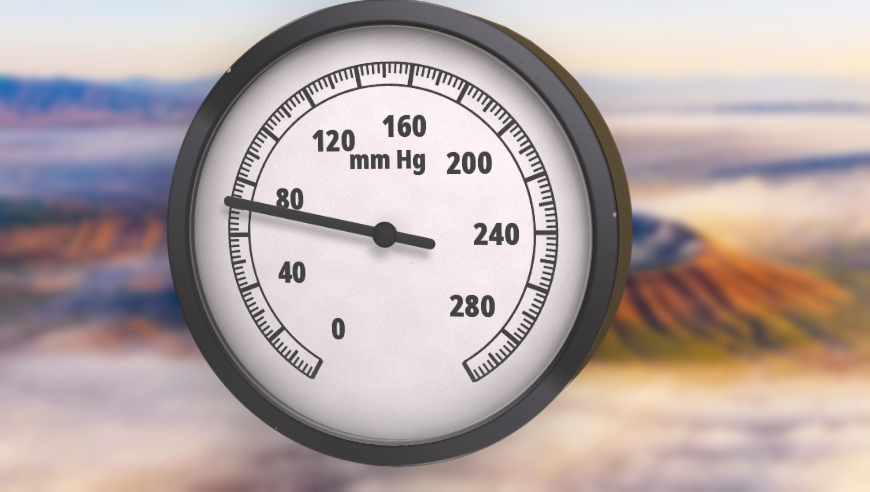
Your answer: 72 mmHg
